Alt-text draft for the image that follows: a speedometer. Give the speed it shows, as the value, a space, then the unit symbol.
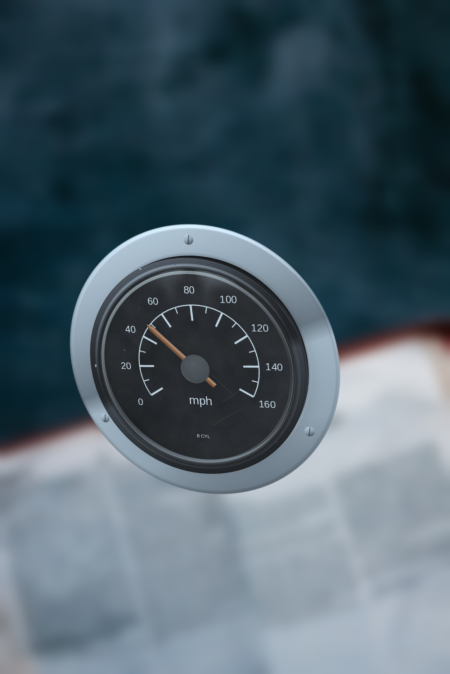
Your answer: 50 mph
